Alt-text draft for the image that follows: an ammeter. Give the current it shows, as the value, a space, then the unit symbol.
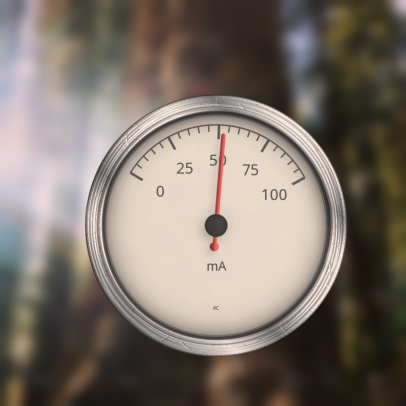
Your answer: 52.5 mA
